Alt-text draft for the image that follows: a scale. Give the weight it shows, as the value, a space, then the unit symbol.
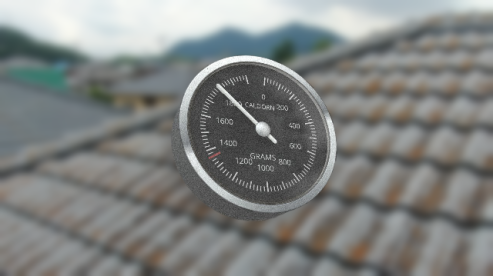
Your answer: 1800 g
